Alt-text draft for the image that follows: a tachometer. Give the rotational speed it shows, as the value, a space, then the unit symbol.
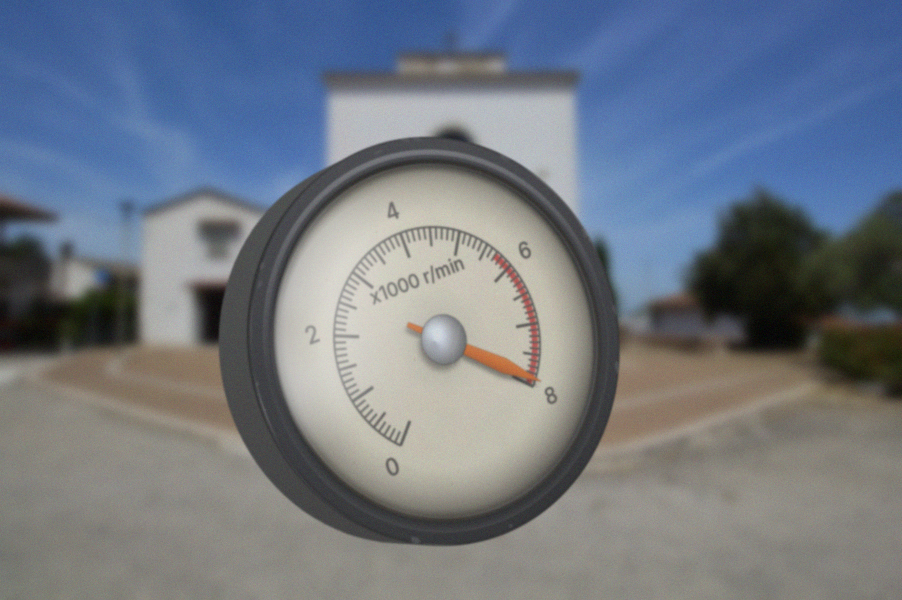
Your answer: 7900 rpm
